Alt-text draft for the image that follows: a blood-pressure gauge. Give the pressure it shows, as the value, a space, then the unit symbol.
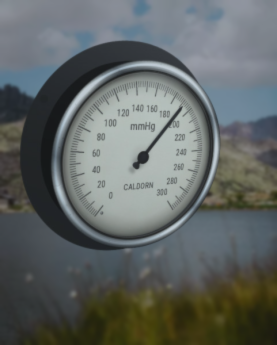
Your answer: 190 mmHg
